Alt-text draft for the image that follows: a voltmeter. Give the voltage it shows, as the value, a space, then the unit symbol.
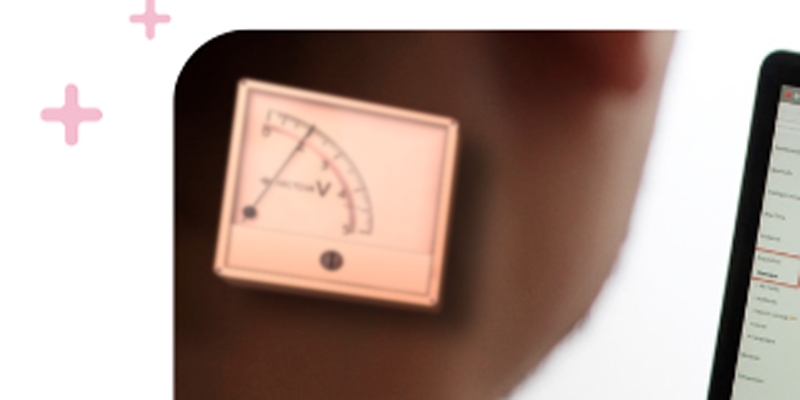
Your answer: 2 V
